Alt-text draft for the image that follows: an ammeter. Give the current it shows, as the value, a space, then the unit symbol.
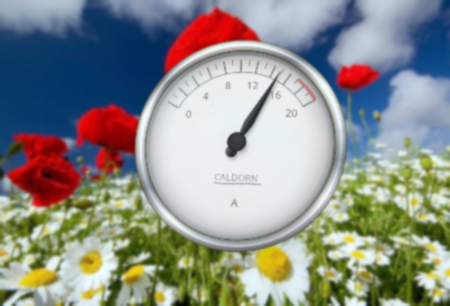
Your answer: 15 A
